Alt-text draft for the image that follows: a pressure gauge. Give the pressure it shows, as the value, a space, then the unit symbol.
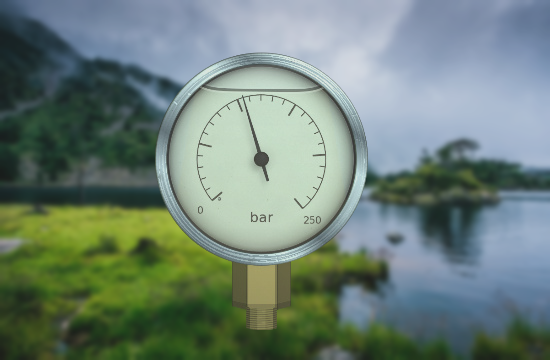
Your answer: 105 bar
